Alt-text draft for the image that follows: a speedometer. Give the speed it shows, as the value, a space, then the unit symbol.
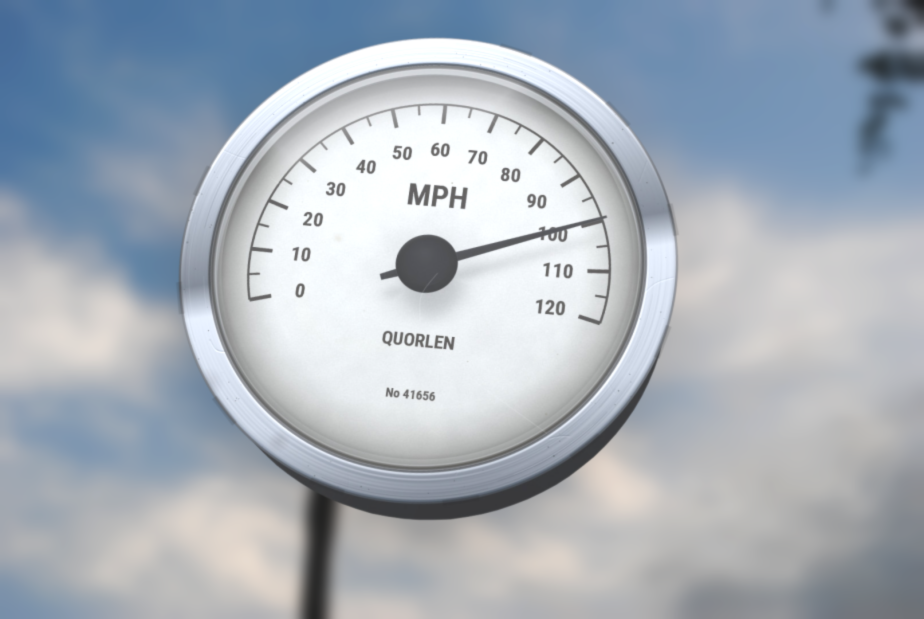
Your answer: 100 mph
